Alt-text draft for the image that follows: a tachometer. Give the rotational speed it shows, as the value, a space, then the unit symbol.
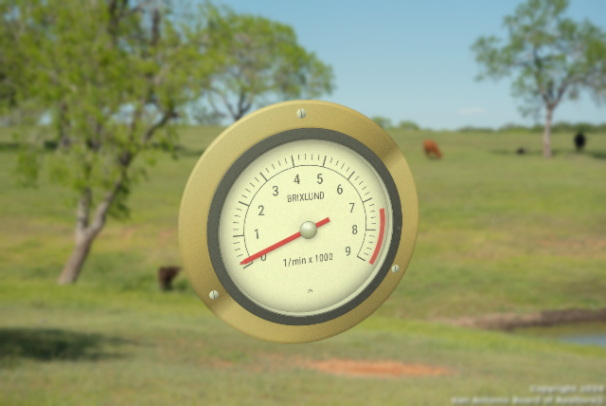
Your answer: 200 rpm
